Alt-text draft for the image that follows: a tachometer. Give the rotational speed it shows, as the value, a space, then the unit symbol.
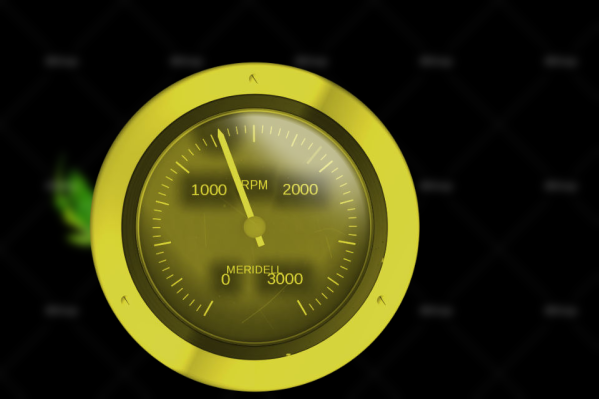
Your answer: 1300 rpm
